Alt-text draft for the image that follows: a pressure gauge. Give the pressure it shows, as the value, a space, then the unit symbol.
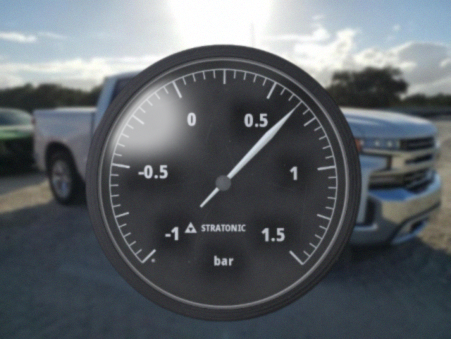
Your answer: 0.65 bar
